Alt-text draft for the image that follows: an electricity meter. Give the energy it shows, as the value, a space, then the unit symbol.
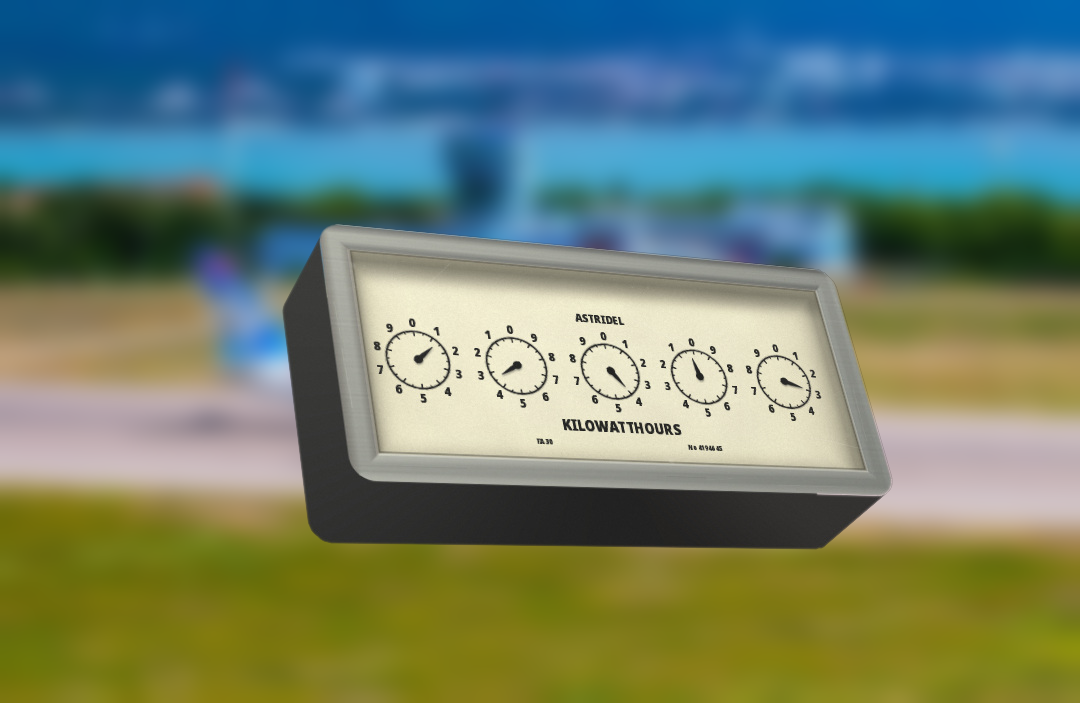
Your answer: 13403 kWh
